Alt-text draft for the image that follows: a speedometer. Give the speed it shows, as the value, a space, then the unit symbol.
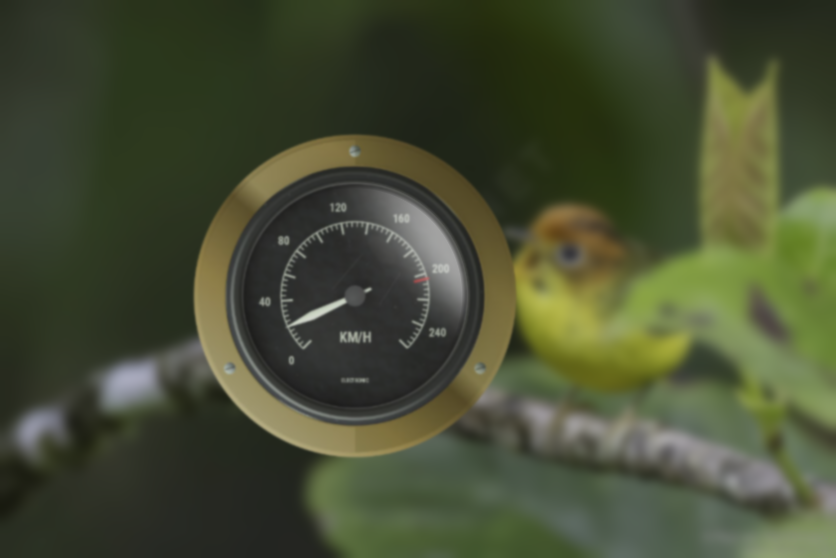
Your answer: 20 km/h
